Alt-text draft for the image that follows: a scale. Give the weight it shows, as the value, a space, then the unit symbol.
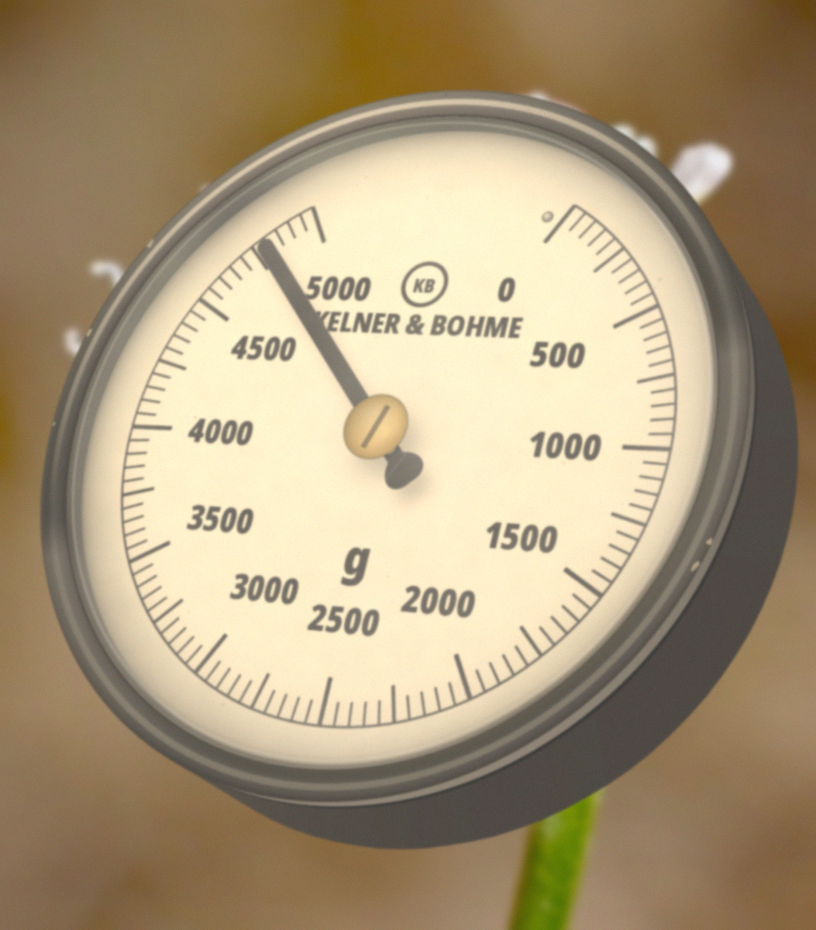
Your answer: 4800 g
